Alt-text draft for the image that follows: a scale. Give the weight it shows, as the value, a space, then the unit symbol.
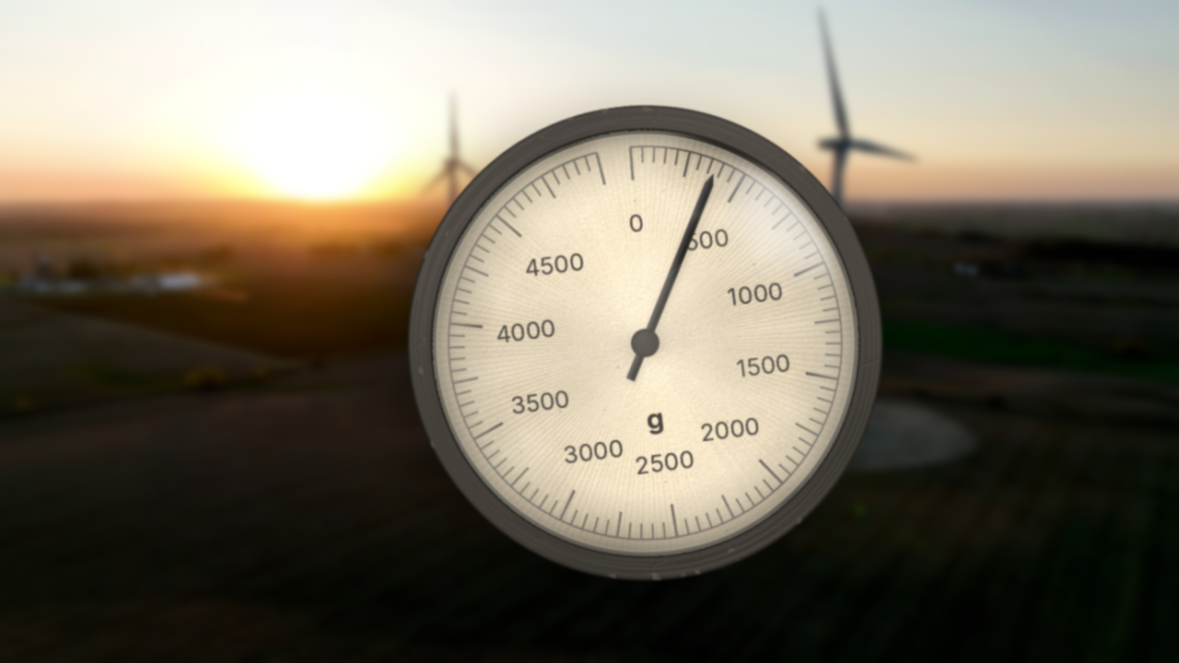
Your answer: 375 g
